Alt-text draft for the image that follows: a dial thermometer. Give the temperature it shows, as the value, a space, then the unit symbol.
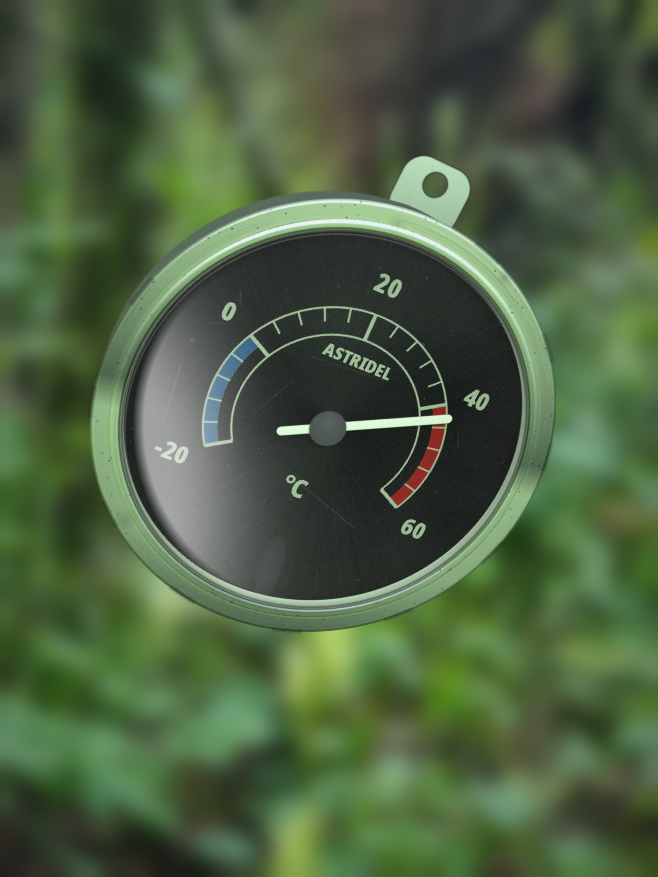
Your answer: 42 °C
